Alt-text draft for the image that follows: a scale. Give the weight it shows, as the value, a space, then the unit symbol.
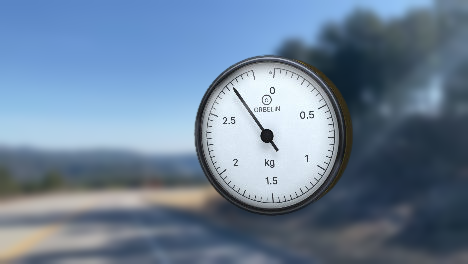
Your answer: 2.8 kg
